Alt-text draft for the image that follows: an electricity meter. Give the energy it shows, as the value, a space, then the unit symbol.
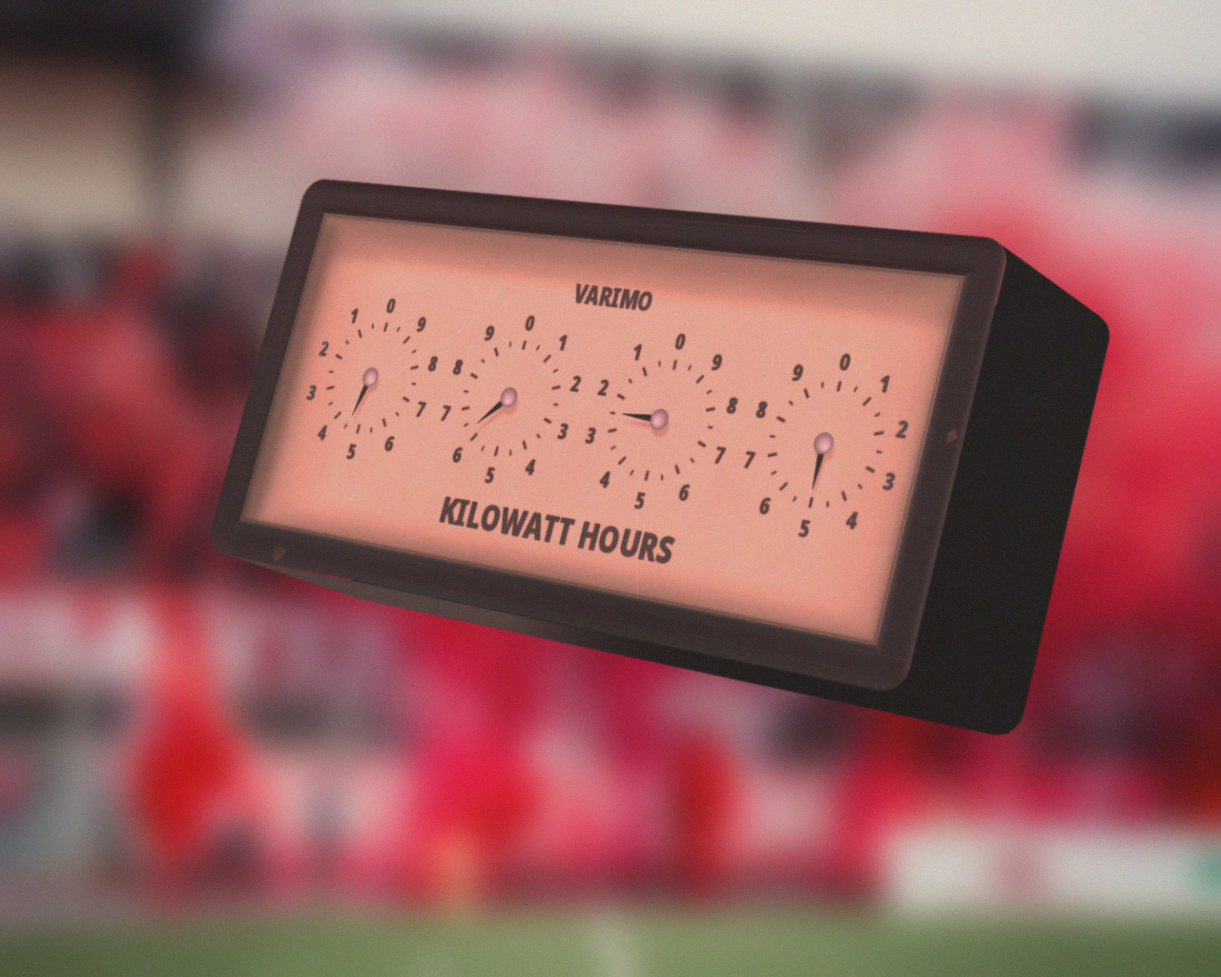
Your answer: 4625 kWh
